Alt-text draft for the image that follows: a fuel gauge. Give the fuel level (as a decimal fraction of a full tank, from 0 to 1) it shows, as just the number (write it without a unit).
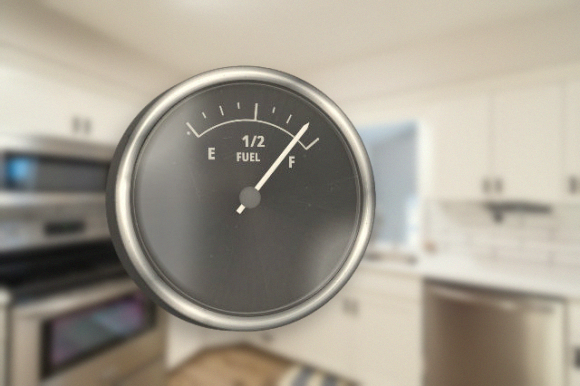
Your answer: 0.875
